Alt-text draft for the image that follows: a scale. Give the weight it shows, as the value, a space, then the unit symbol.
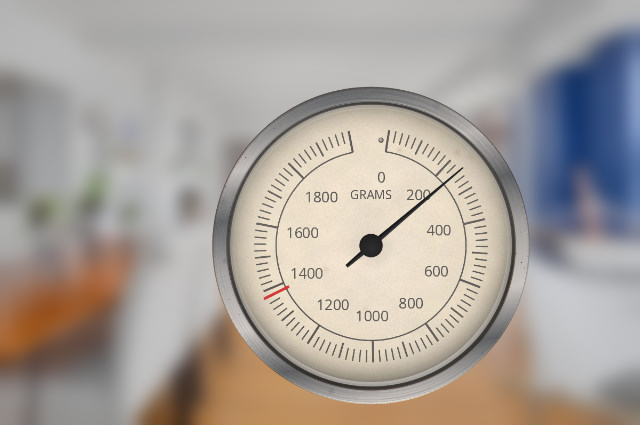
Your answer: 240 g
